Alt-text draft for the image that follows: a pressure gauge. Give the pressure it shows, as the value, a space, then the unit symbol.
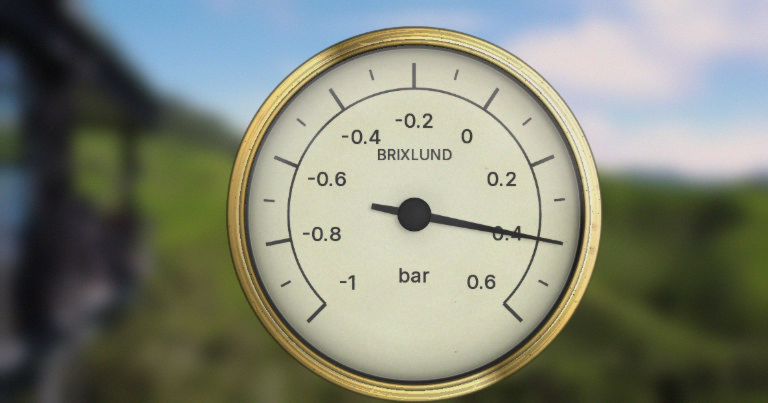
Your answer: 0.4 bar
